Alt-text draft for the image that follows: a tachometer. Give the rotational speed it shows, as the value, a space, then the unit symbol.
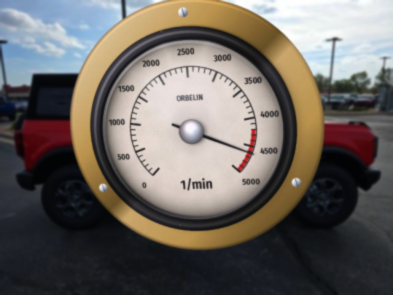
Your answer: 4600 rpm
